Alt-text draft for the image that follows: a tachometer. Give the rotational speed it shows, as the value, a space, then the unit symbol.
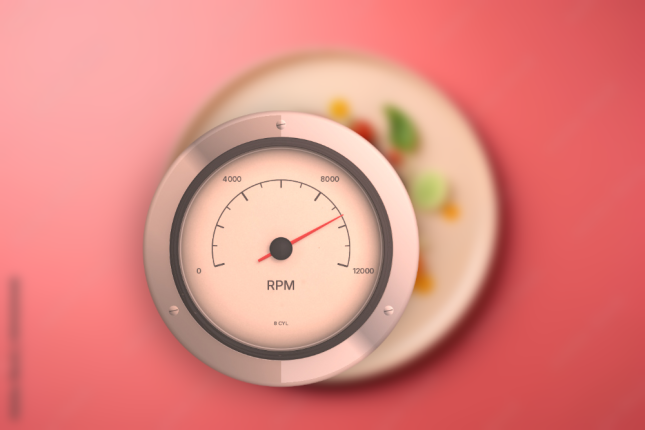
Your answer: 9500 rpm
